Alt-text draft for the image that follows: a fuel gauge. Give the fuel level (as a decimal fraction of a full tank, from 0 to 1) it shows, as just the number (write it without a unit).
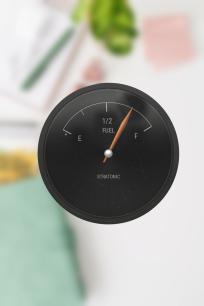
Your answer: 0.75
